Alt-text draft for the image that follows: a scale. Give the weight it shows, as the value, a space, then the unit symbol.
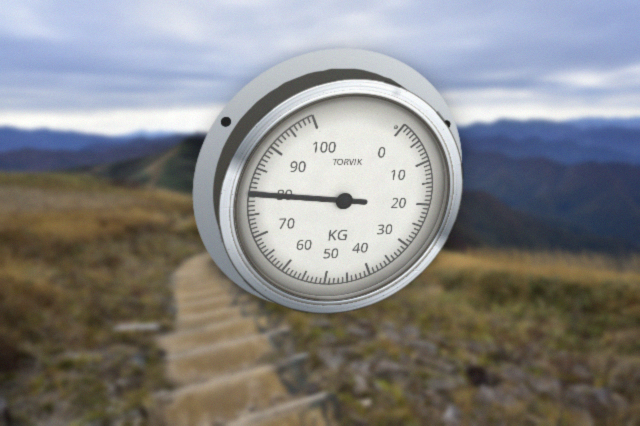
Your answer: 80 kg
